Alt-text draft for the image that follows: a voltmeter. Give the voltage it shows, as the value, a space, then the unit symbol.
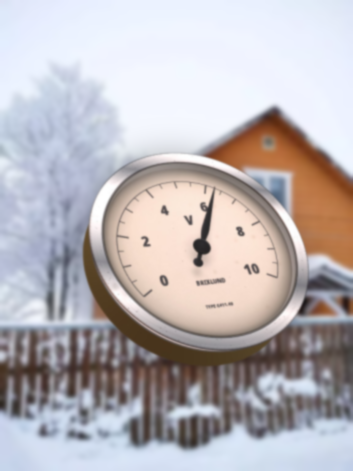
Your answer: 6.25 V
